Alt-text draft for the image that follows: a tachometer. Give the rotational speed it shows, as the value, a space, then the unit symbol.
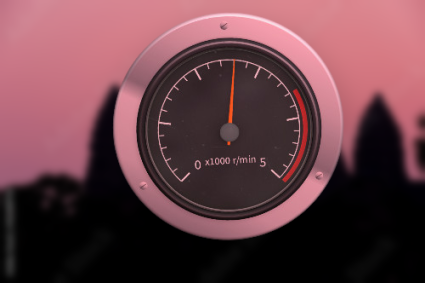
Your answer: 2600 rpm
